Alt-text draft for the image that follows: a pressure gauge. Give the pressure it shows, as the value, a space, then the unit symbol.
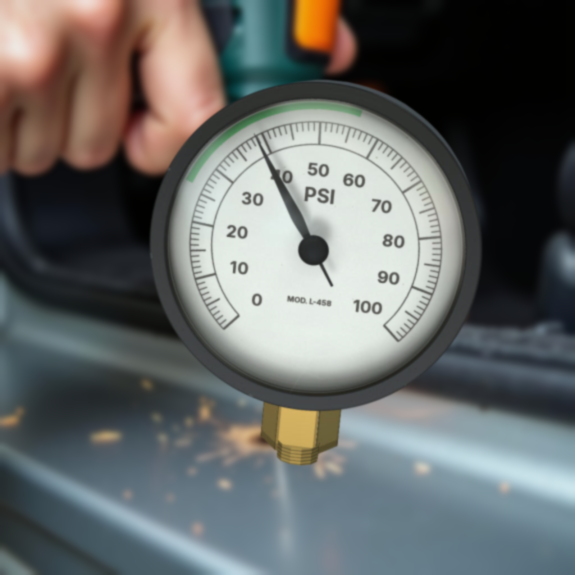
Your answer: 39 psi
